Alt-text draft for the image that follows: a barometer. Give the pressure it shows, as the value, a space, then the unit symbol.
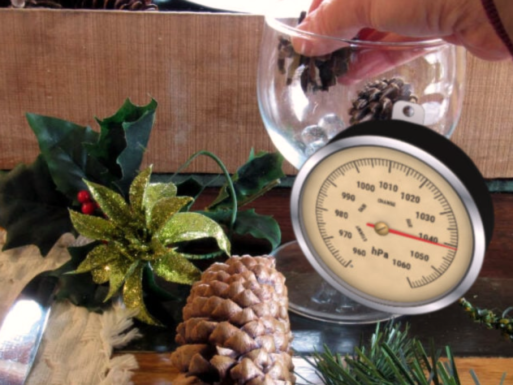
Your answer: 1040 hPa
